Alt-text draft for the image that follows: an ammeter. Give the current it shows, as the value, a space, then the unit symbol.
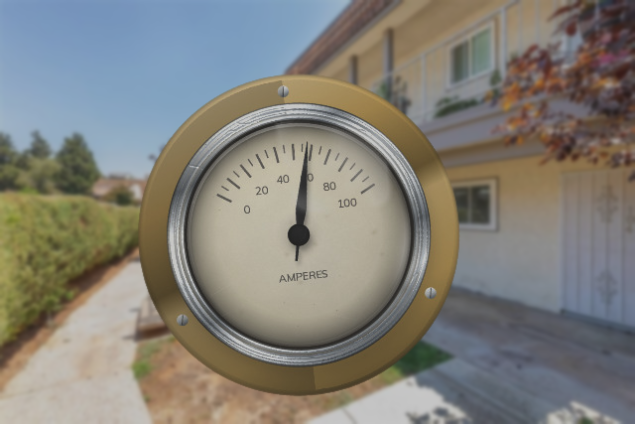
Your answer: 57.5 A
